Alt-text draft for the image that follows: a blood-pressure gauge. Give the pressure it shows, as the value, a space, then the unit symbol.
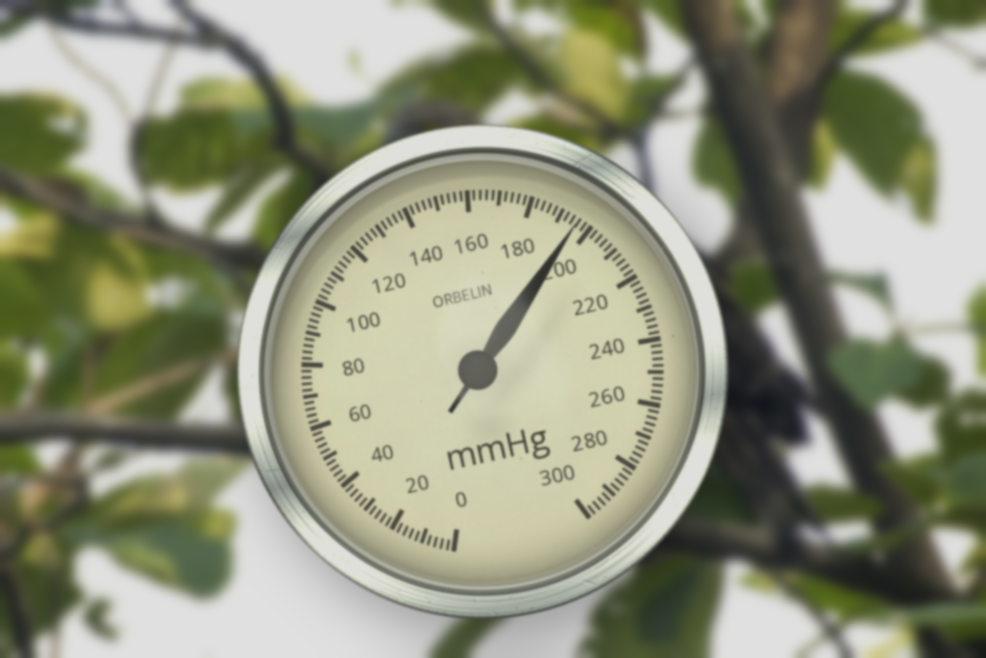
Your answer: 196 mmHg
